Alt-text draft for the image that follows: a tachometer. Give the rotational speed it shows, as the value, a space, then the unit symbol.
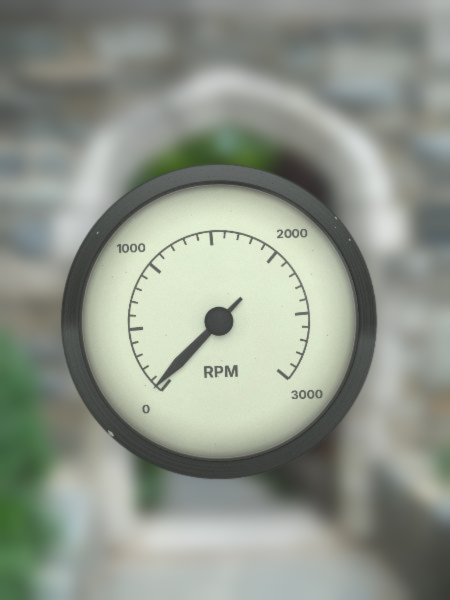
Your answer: 50 rpm
